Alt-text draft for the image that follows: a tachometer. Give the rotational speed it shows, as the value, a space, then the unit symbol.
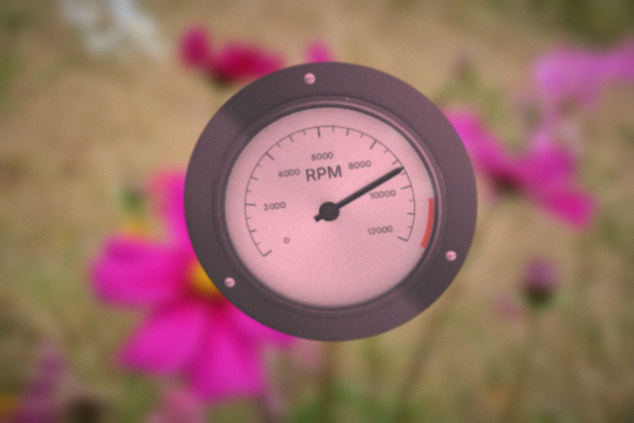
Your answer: 9250 rpm
